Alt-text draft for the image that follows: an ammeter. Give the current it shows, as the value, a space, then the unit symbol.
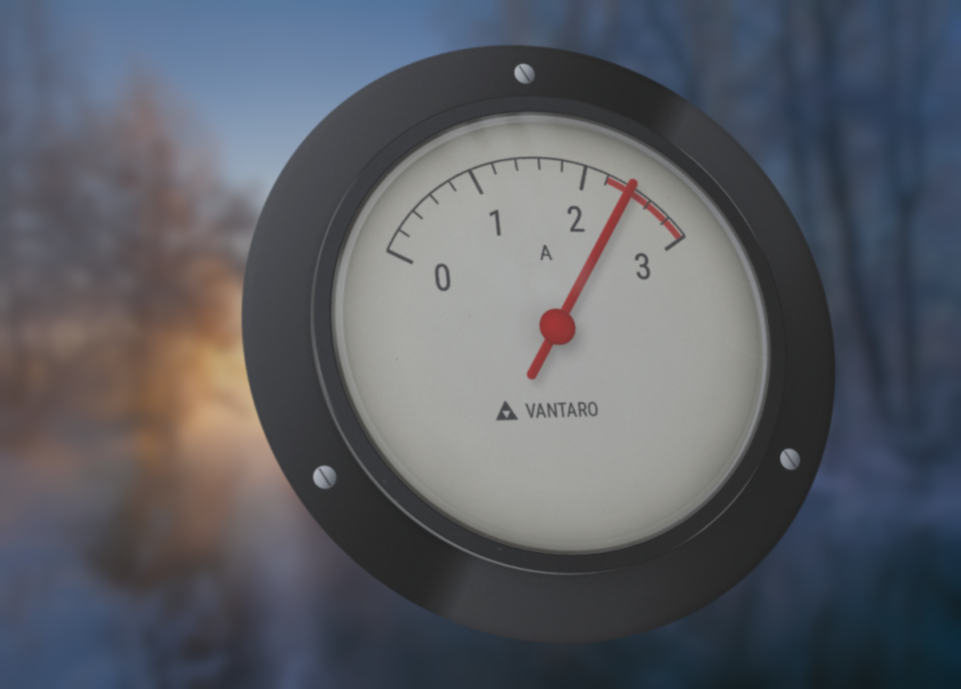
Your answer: 2.4 A
